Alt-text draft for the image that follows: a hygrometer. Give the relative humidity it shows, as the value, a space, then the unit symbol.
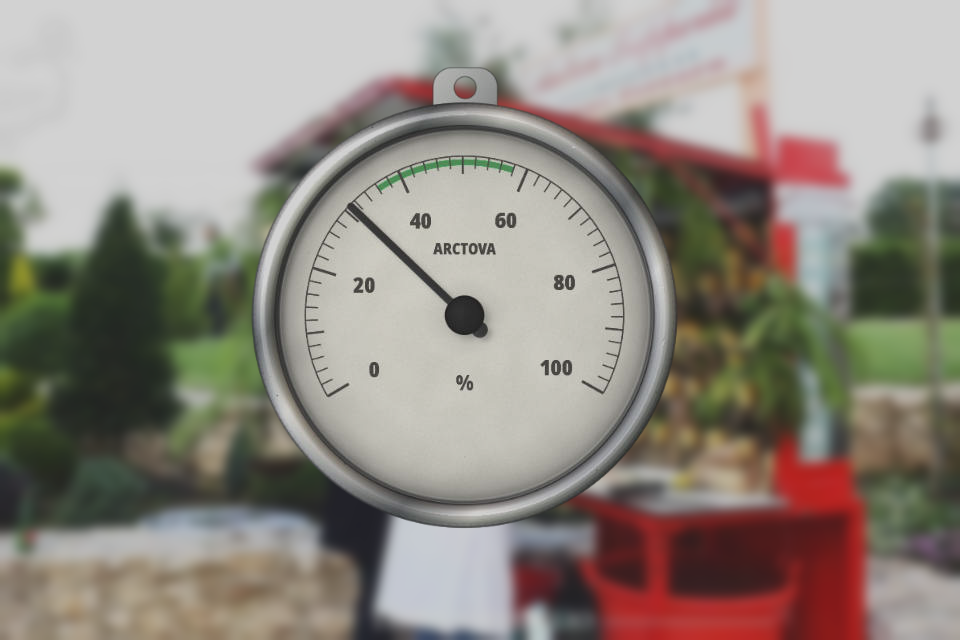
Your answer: 31 %
